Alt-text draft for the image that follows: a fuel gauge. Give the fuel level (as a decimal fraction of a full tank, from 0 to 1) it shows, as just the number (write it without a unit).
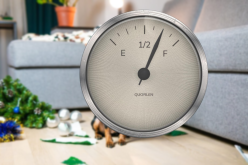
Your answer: 0.75
